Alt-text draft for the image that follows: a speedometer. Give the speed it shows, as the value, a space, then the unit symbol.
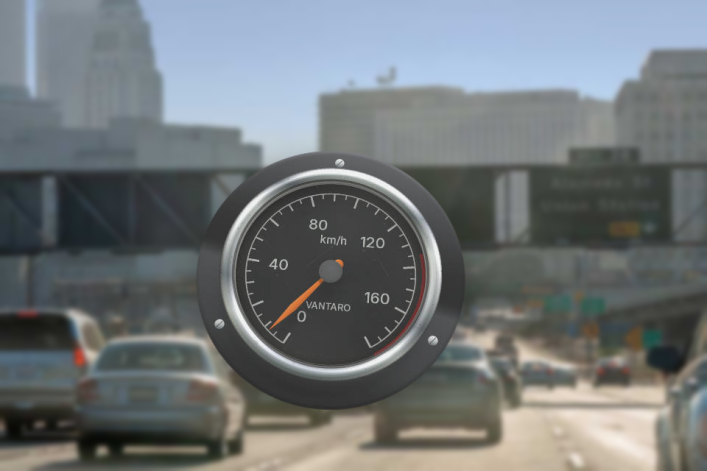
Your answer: 7.5 km/h
